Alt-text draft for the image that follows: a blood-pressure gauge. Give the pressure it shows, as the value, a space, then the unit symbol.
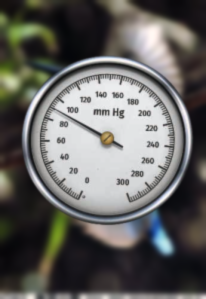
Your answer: 90 mmHg
